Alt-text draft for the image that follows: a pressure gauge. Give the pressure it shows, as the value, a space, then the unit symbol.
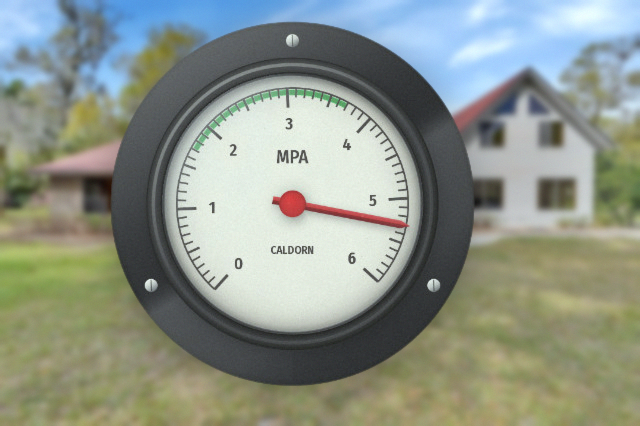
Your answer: 5.3 MPa
